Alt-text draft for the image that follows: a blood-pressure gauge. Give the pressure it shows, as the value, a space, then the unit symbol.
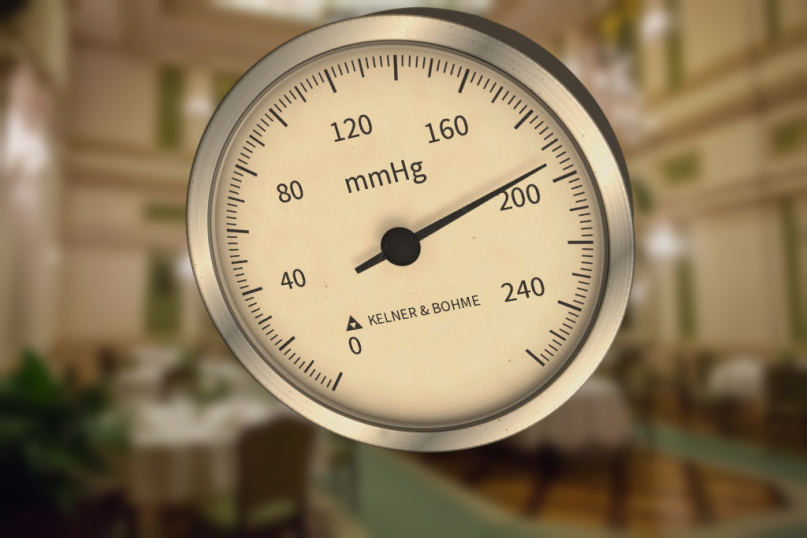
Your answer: 194 mmHg
